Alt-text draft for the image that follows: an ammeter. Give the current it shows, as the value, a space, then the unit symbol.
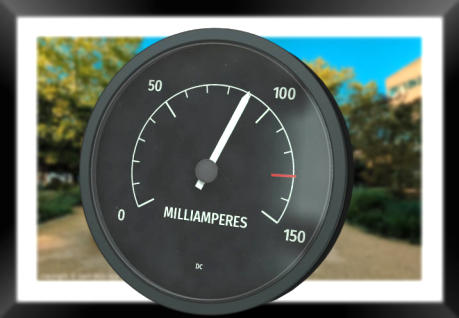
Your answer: 90 mA
